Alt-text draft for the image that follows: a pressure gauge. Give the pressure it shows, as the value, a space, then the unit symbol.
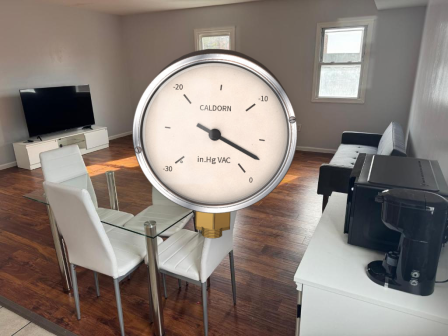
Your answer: -2.5 inHg
